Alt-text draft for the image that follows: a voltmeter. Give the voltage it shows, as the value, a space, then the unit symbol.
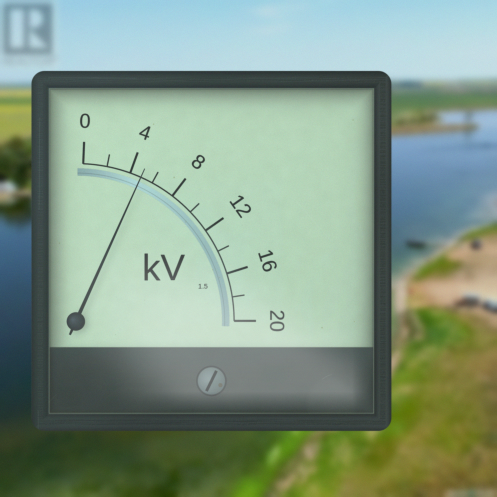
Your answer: 5 kV
